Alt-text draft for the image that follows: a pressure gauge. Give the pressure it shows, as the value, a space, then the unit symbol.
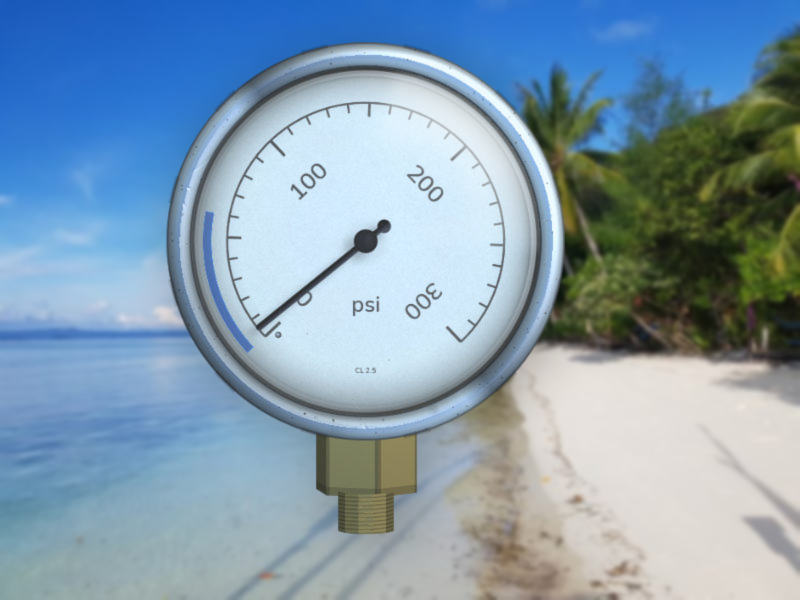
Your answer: 5 psi
